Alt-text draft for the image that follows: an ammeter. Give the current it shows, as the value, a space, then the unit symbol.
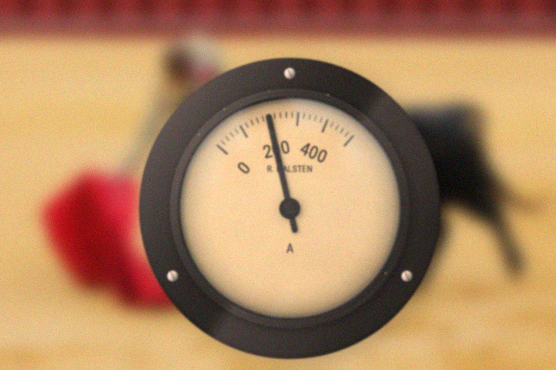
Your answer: 200 A
